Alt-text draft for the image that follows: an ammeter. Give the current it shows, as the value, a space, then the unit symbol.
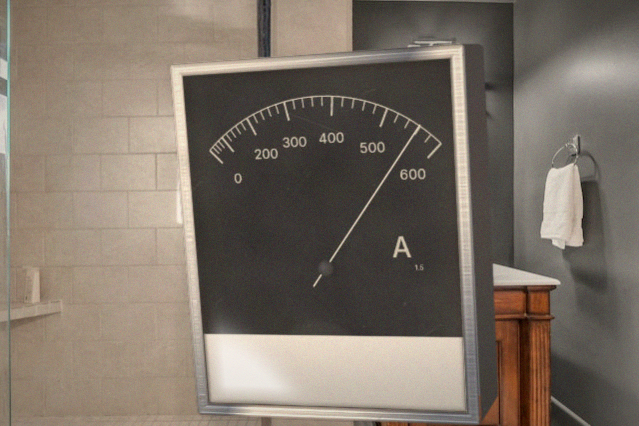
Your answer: 560 A
